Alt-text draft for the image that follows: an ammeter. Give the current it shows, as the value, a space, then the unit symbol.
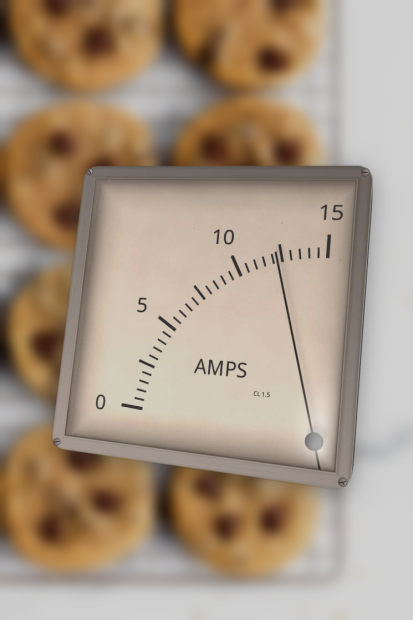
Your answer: 12.25 A
